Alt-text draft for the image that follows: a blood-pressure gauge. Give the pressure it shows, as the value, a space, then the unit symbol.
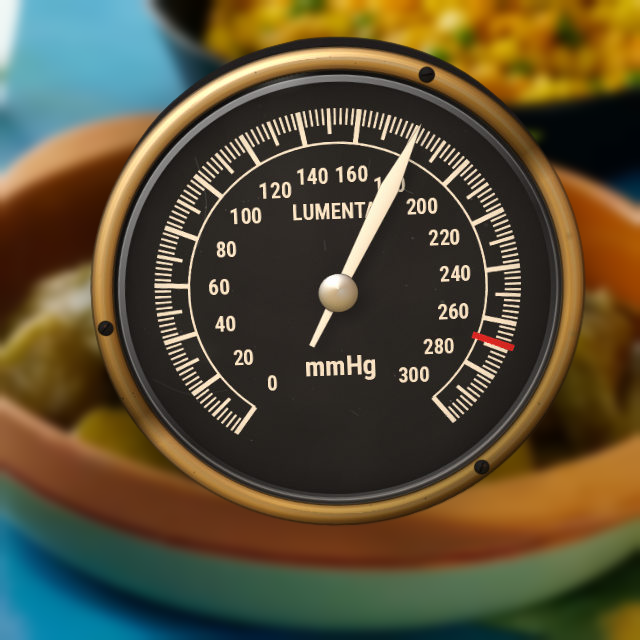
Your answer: 180 mmHg
